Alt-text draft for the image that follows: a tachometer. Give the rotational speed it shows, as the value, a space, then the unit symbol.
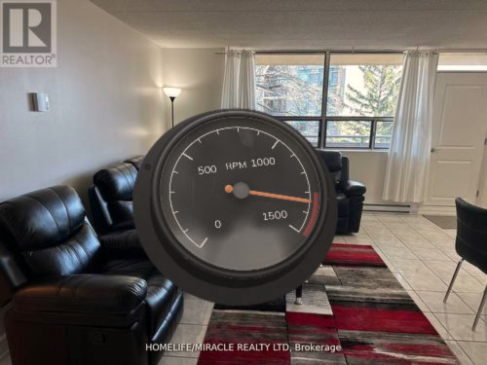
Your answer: 1350 rpm
